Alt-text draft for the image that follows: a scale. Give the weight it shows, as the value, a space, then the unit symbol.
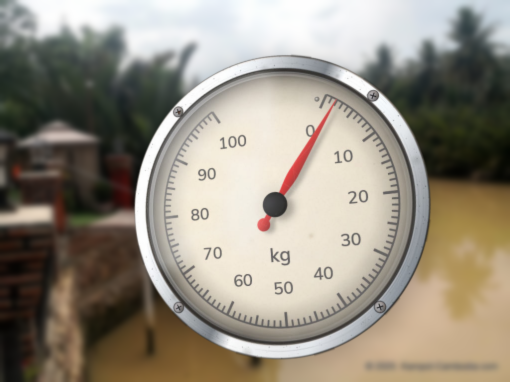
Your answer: 2 kg
